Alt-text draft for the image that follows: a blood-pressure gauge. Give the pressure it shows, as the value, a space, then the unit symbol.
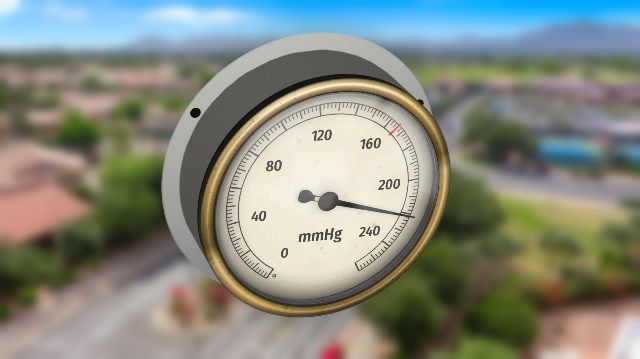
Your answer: 220 mmHg
